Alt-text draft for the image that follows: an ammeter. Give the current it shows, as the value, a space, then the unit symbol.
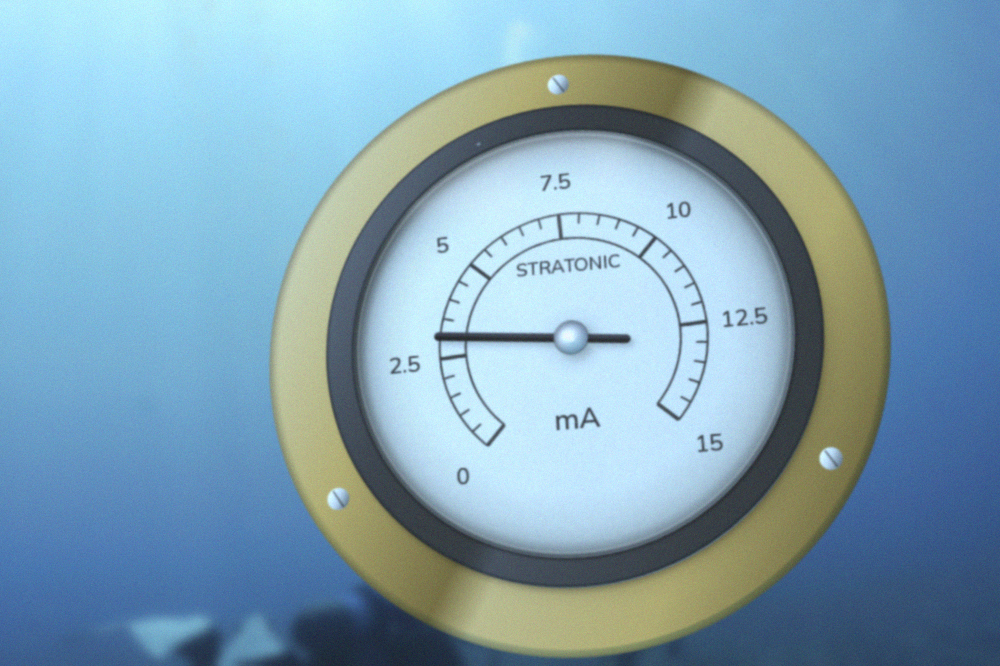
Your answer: 3 mA
